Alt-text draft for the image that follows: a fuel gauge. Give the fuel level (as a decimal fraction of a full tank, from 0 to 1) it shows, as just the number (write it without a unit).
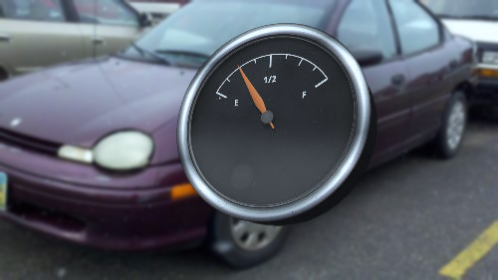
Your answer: 0.25
